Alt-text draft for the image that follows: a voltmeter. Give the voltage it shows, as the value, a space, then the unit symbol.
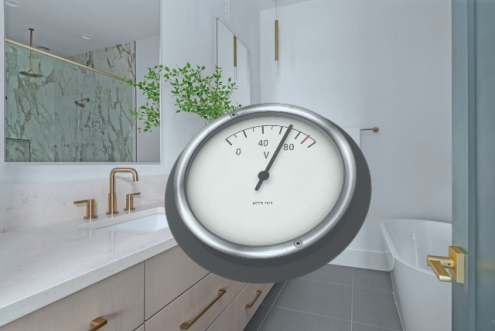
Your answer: 70 V
